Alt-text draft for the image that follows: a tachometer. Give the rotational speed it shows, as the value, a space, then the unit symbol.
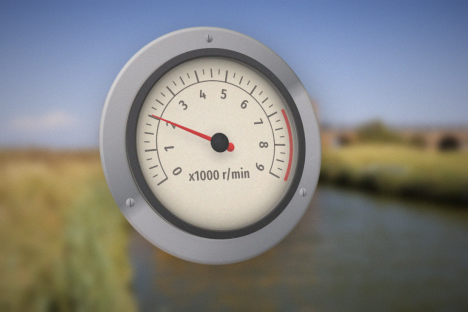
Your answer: 2000 rpm
